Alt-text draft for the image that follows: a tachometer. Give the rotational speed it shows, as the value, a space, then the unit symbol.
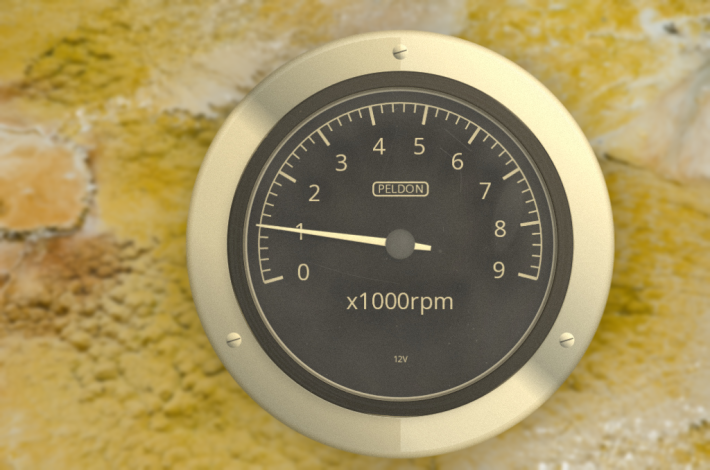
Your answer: 1000 rpm
